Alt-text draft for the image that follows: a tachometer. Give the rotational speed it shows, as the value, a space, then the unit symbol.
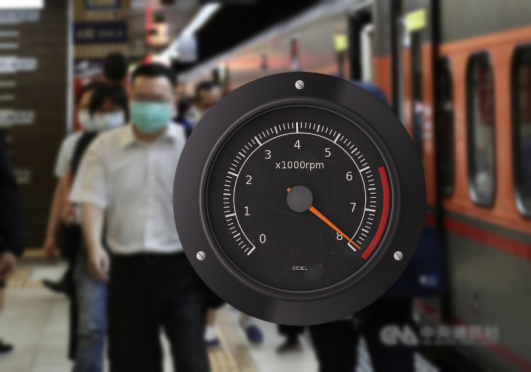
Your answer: 7900 rpm
